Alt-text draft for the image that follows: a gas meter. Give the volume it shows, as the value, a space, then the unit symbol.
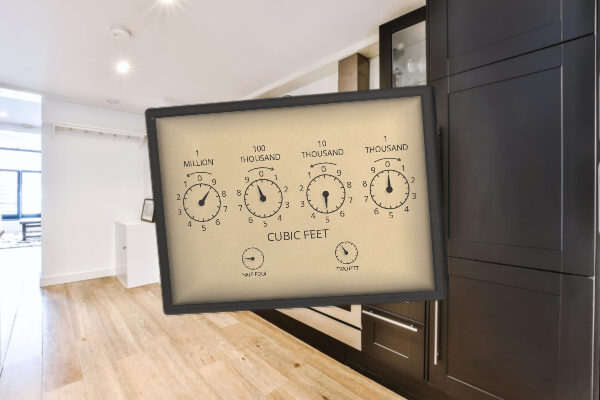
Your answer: 895000 ft³
